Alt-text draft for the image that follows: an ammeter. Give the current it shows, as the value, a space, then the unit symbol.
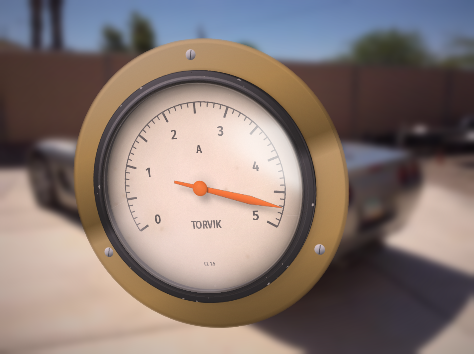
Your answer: 4.7 A
